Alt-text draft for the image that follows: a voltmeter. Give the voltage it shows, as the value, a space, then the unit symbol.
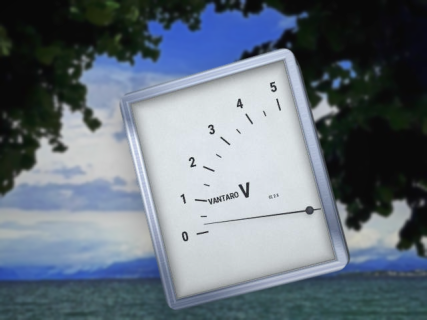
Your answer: 0.25 V
